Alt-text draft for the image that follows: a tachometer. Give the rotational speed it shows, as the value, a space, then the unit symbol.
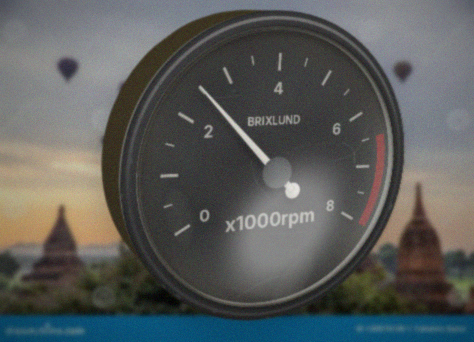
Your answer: 2500 rpm
